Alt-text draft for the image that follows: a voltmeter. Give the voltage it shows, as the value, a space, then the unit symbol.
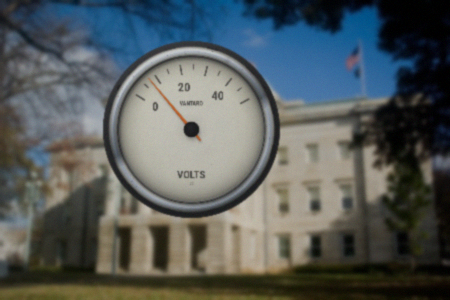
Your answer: 7.5 V
